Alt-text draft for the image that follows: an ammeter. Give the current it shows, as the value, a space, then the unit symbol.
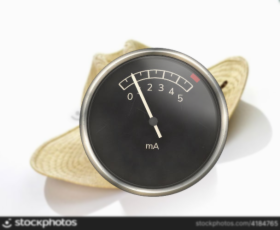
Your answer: 1 mA
